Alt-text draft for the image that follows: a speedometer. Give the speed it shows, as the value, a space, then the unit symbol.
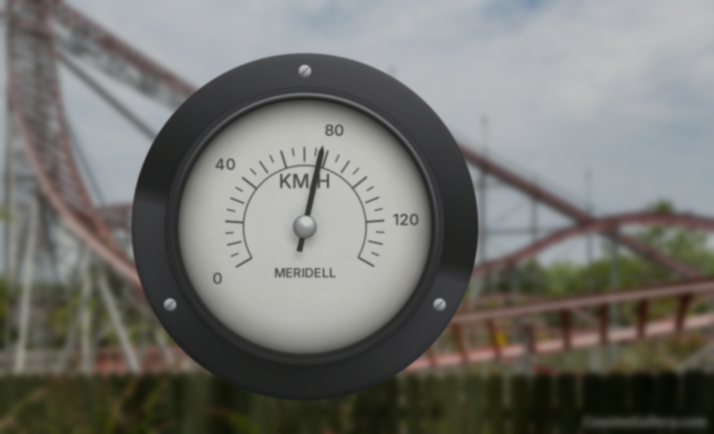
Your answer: 77.5 km/h
